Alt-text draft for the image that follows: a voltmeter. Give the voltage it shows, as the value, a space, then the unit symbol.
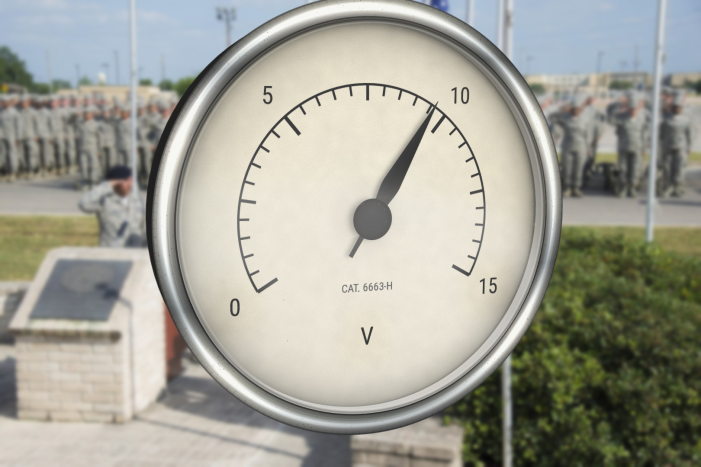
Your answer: 9.5 V
